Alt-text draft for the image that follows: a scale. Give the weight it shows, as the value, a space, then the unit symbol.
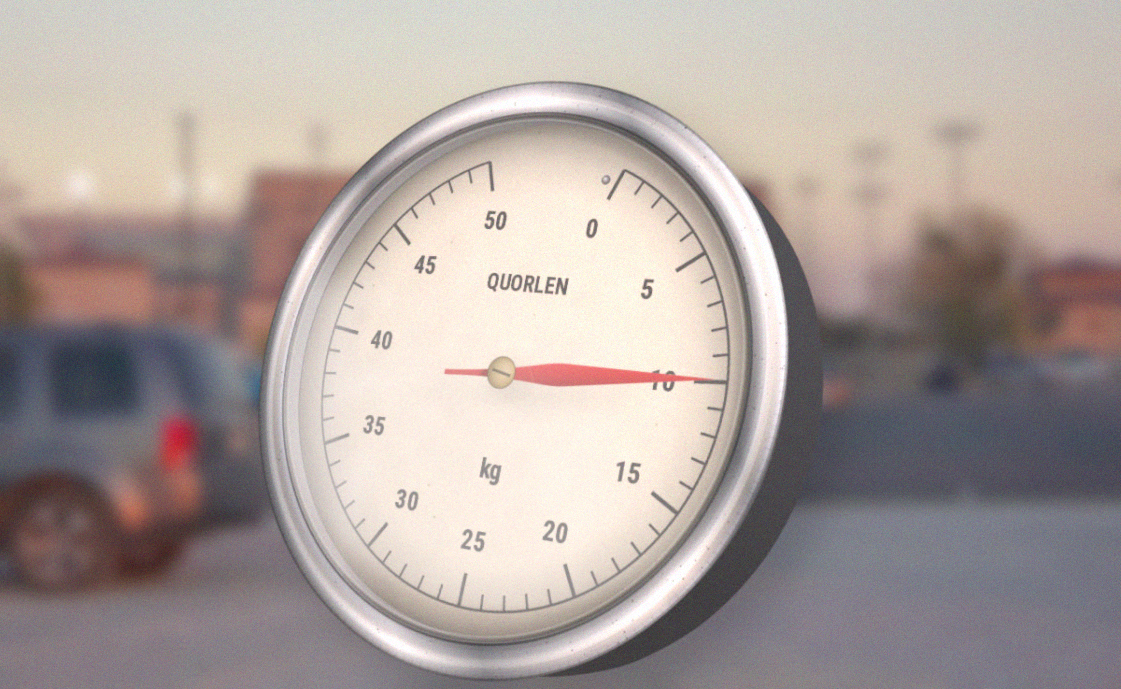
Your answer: 10 kg
